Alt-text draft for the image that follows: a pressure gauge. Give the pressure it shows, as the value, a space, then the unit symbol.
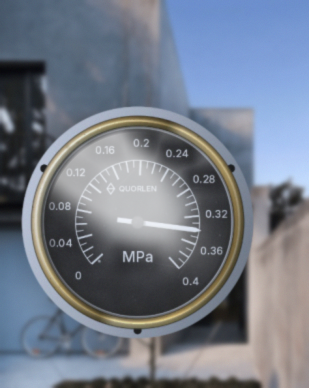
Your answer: 0.34 MPa
